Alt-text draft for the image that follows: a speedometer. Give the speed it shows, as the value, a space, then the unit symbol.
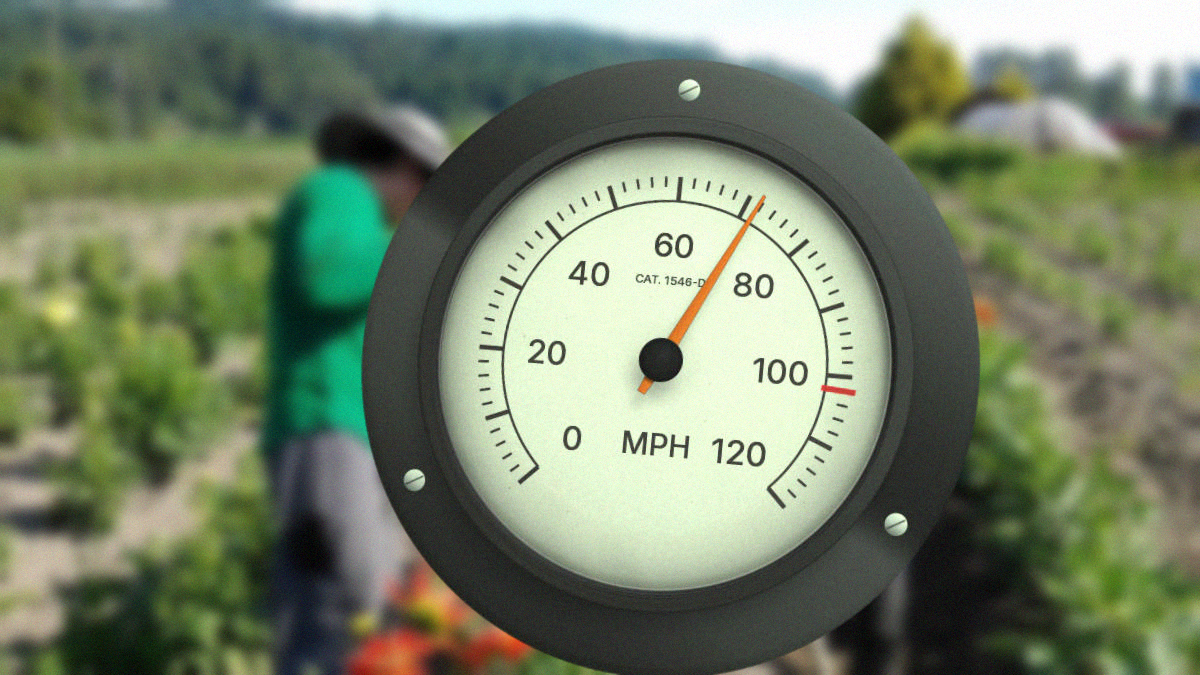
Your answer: 72 mph
